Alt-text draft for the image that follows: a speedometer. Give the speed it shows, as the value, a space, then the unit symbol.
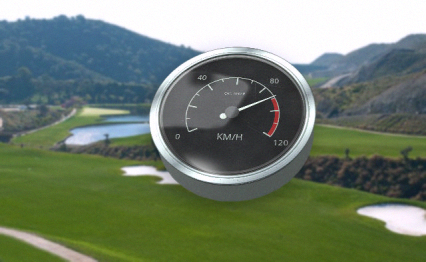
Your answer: 90 km/h
